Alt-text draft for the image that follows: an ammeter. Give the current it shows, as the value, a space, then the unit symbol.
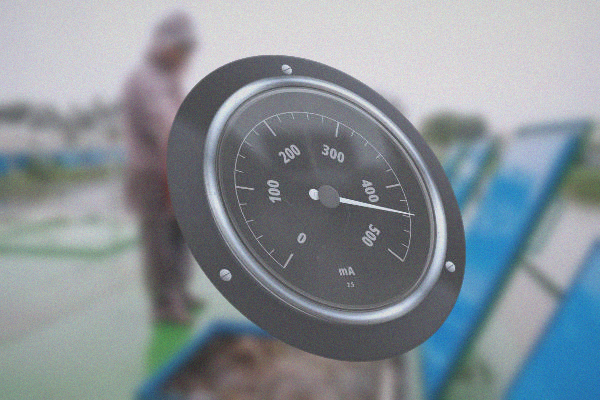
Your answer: 440 mA
